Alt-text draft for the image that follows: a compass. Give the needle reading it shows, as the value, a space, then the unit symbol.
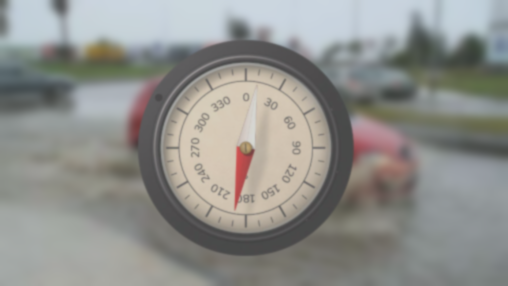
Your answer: 190 °
